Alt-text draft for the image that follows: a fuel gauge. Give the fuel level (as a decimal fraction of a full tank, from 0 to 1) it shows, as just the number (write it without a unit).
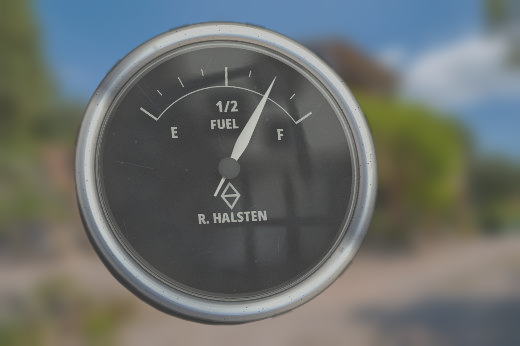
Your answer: 0.75
